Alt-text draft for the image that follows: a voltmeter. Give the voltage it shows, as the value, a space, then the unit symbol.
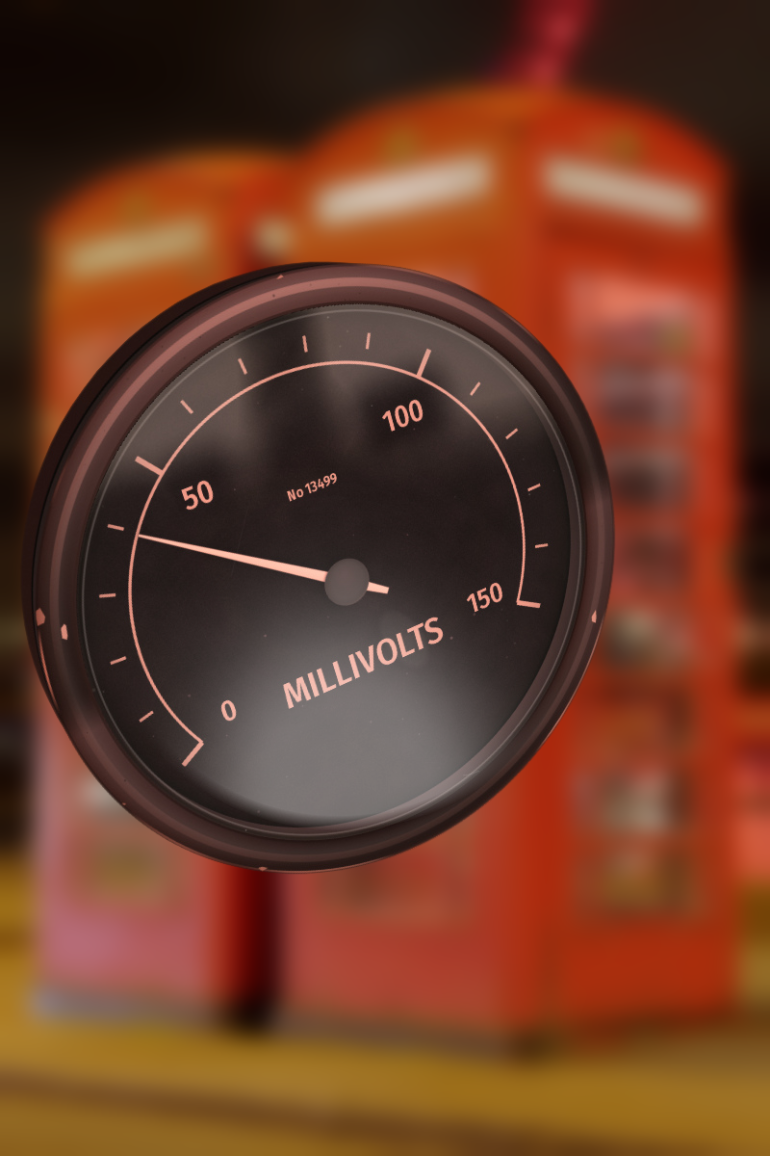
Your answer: 40 mV
